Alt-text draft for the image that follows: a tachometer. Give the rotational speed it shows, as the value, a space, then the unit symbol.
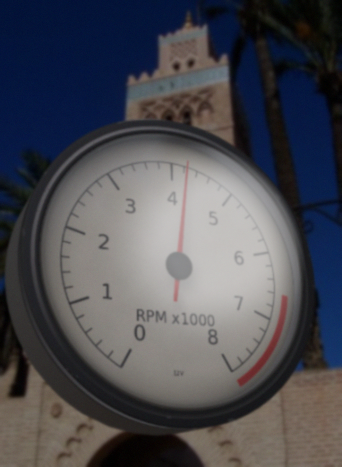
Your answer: 4200 rpm
